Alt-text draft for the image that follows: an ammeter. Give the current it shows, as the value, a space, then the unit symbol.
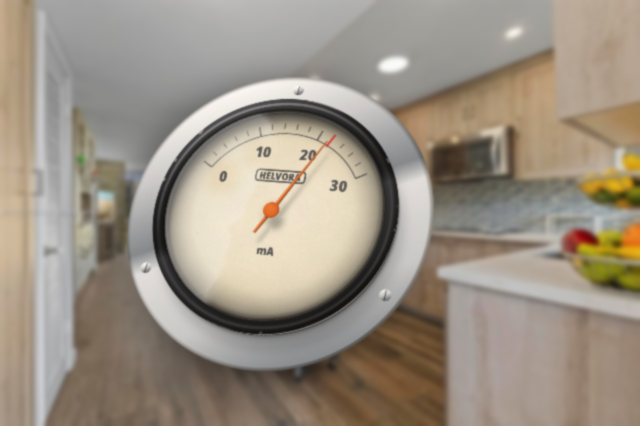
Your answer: 22 mA
